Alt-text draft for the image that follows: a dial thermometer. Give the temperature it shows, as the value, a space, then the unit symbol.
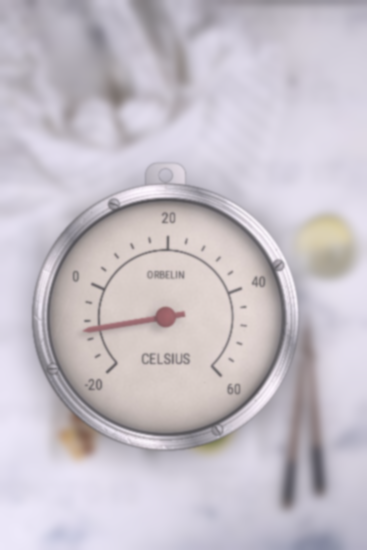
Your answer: -10 °C
